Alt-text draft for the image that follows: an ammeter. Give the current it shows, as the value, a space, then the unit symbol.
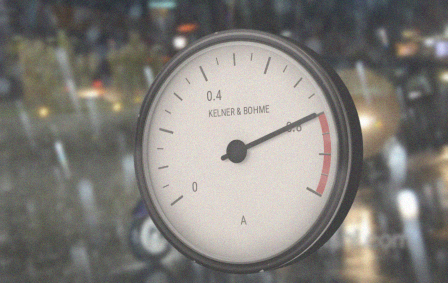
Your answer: 0.8 A
